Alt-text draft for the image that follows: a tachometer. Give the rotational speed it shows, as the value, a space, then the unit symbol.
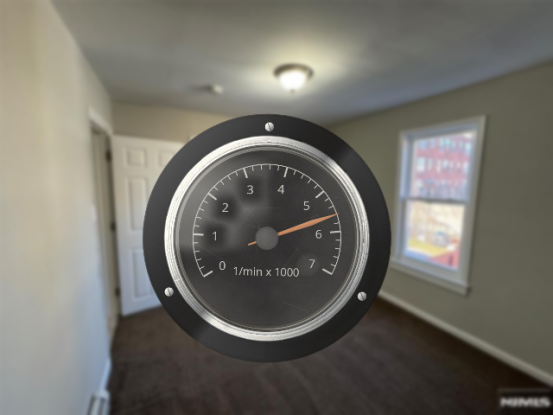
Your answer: 5600 rpm
